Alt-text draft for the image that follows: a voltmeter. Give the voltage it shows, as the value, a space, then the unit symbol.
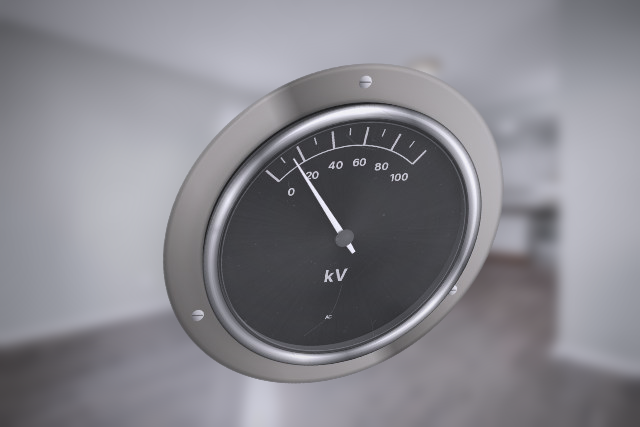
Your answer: 15 kV
